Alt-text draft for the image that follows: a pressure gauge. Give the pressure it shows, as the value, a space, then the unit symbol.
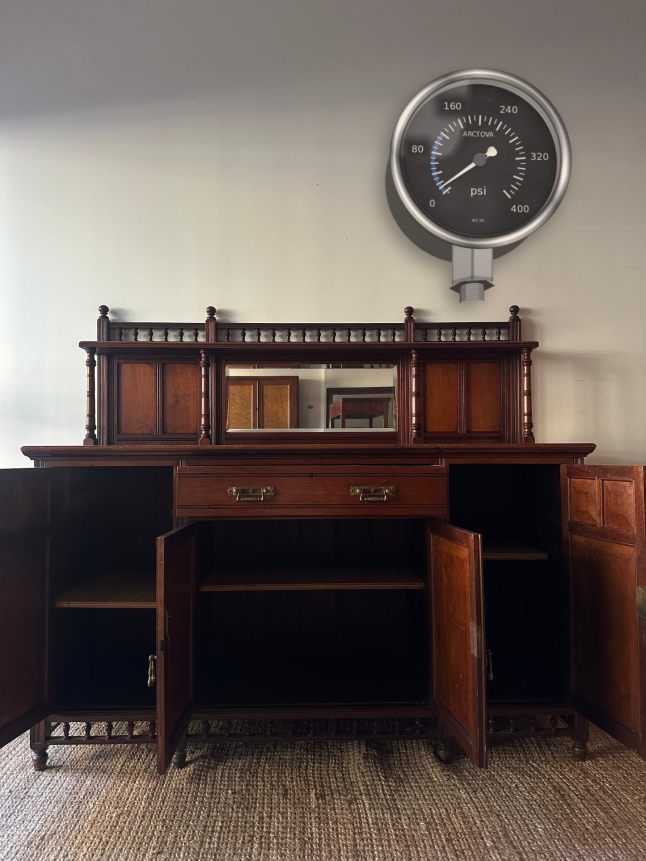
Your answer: 10 psi
